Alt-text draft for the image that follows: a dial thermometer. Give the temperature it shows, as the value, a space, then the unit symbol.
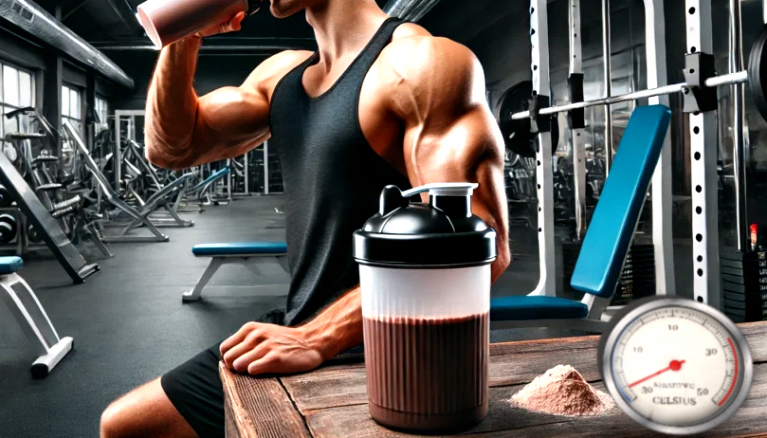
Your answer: -25 °C
